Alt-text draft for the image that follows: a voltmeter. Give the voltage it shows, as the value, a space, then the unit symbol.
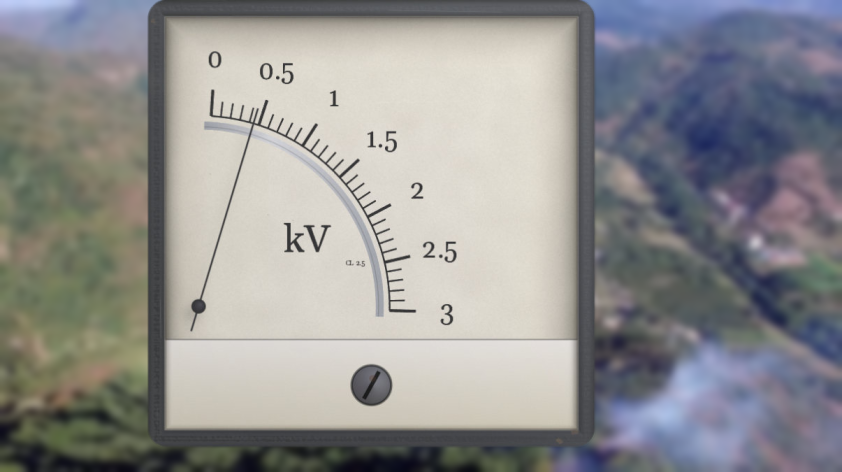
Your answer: 0.45 kV
